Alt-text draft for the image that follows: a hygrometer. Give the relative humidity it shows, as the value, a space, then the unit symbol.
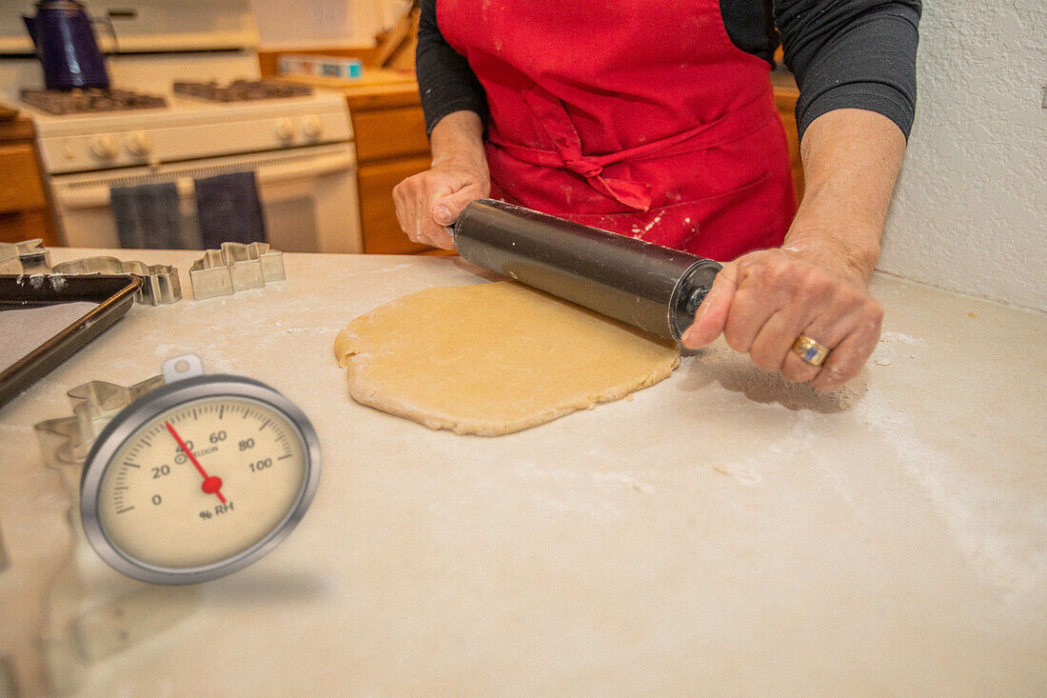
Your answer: 40 %
